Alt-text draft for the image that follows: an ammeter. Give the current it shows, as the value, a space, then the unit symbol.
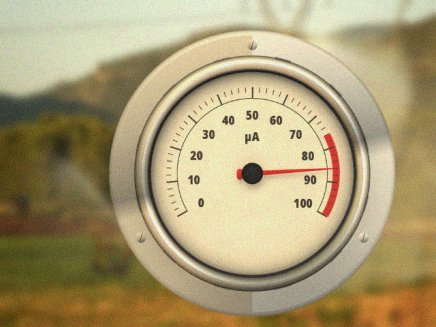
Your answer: 86 µA
